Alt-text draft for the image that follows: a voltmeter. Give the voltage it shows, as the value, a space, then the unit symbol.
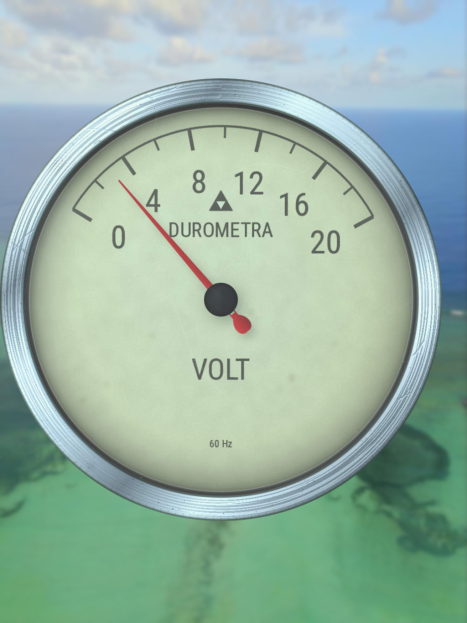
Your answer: 3 V
